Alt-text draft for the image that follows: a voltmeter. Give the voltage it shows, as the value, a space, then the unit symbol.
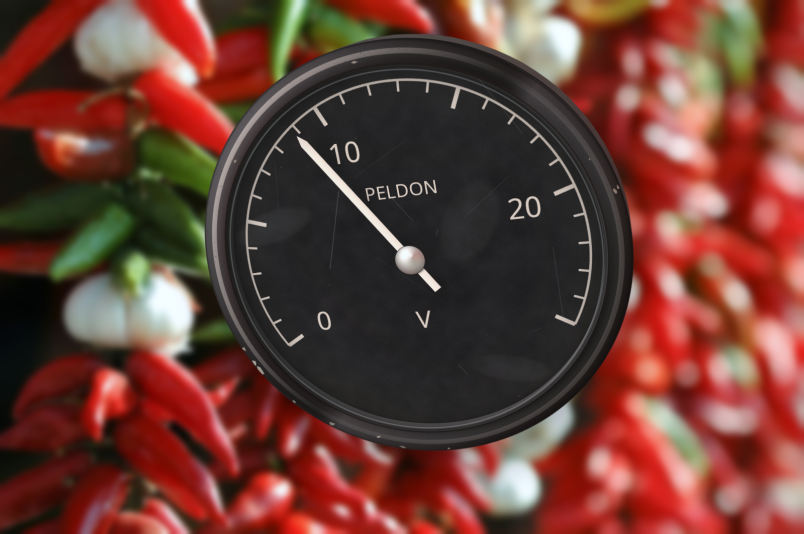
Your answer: 9 V
